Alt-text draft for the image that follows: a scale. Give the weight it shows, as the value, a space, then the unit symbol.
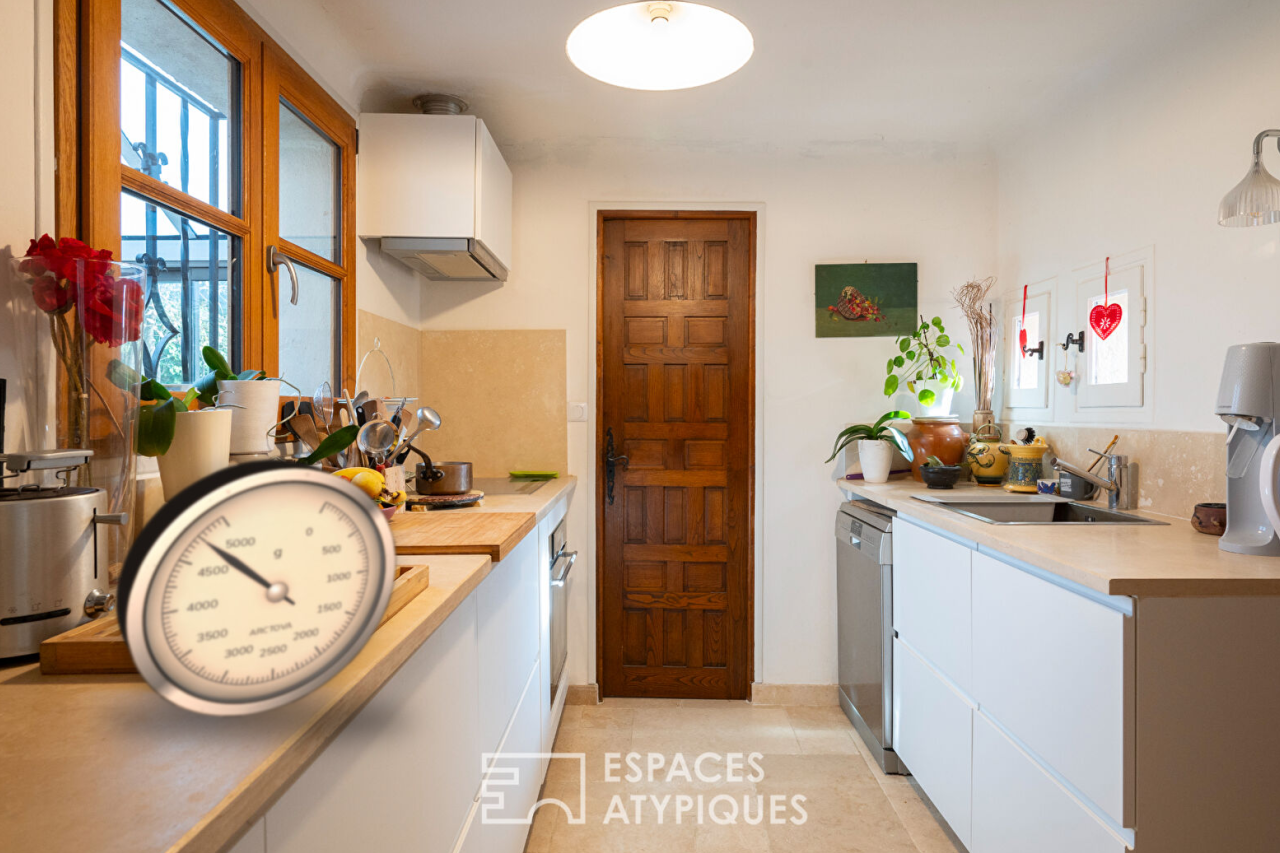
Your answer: 4750 g
